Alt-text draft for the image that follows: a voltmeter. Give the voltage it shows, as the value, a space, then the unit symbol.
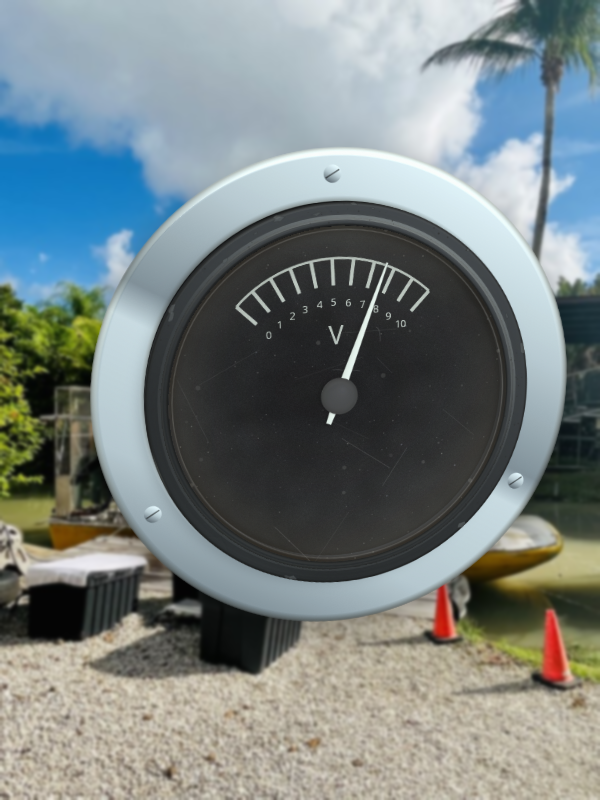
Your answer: 7.5 V
